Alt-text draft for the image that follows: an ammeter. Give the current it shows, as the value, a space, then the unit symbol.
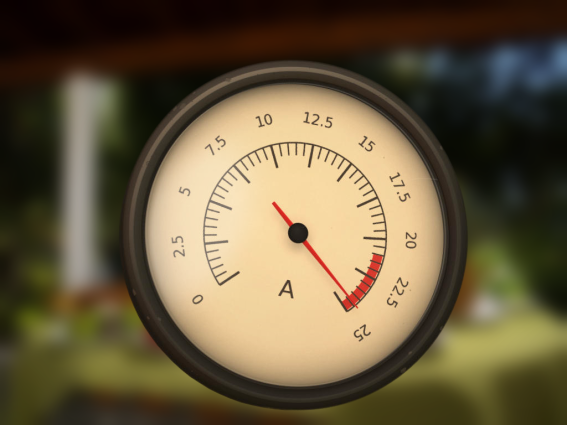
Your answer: 24.5 A
